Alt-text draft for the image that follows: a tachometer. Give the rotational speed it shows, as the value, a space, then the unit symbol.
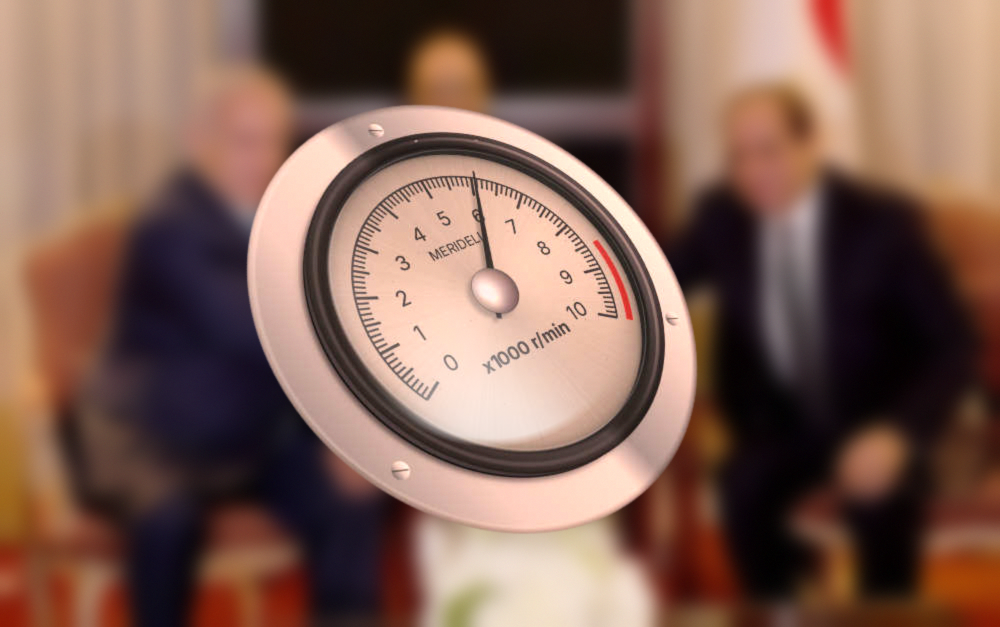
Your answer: 6000 rpm
